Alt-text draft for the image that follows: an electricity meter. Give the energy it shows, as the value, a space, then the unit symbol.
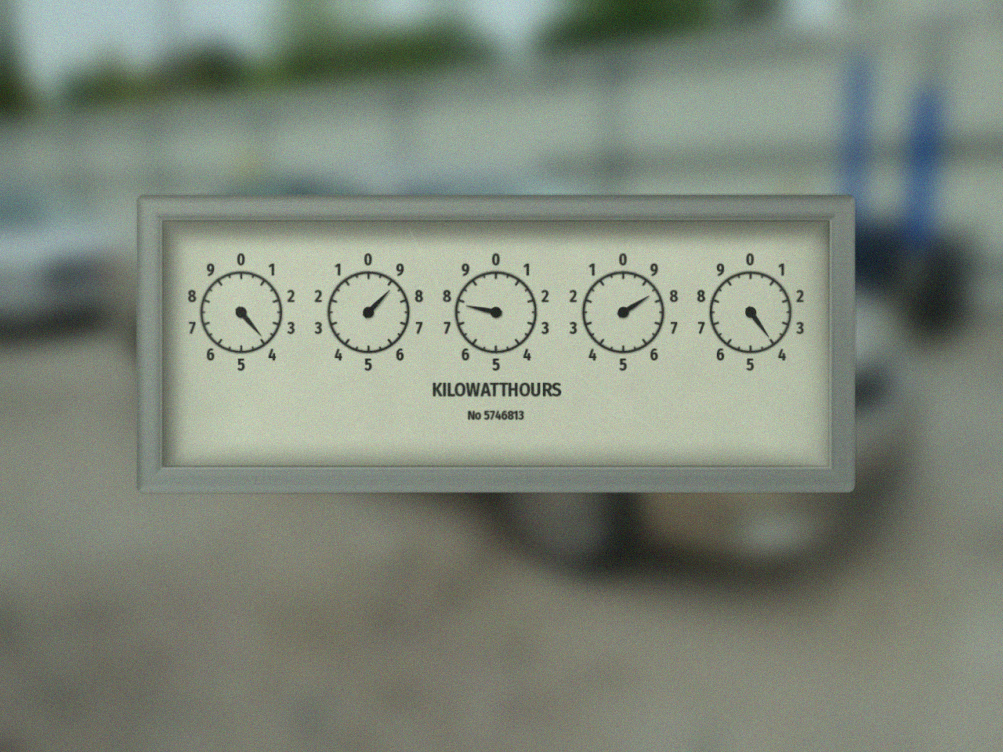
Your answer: 38784 kWh
